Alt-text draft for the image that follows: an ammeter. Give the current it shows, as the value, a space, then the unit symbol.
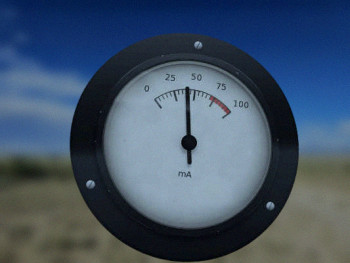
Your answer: 40 mA
